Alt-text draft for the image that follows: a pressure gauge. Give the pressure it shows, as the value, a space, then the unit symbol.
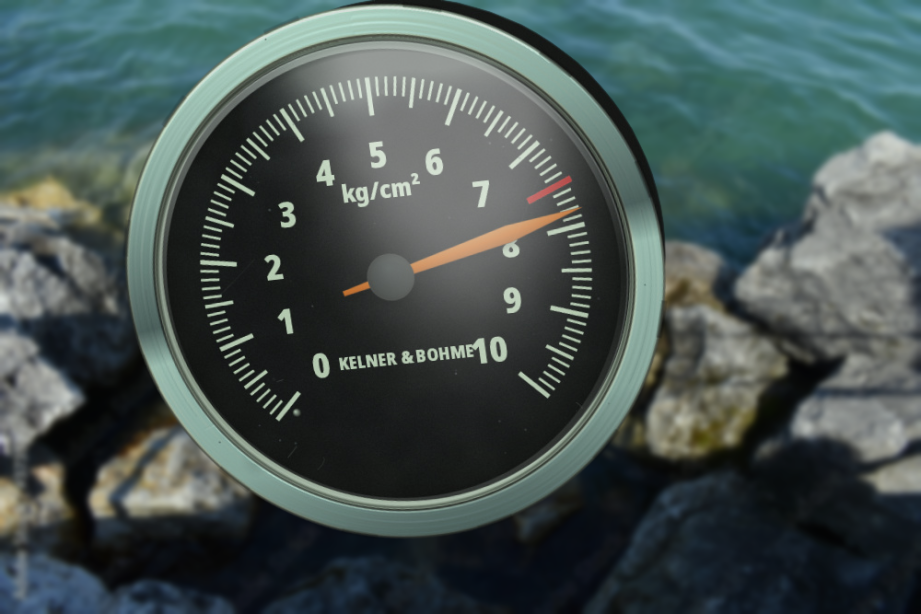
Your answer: 7.8 kg/cm²
